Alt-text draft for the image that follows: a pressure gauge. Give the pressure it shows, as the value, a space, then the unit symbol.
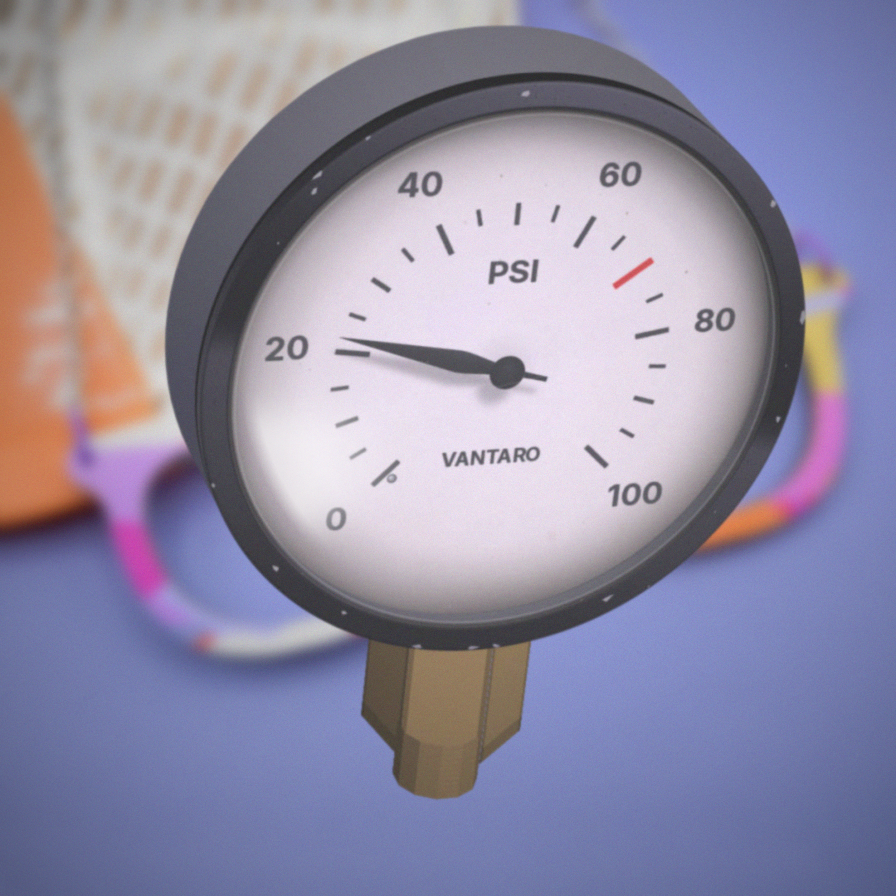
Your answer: 22.5 psi
